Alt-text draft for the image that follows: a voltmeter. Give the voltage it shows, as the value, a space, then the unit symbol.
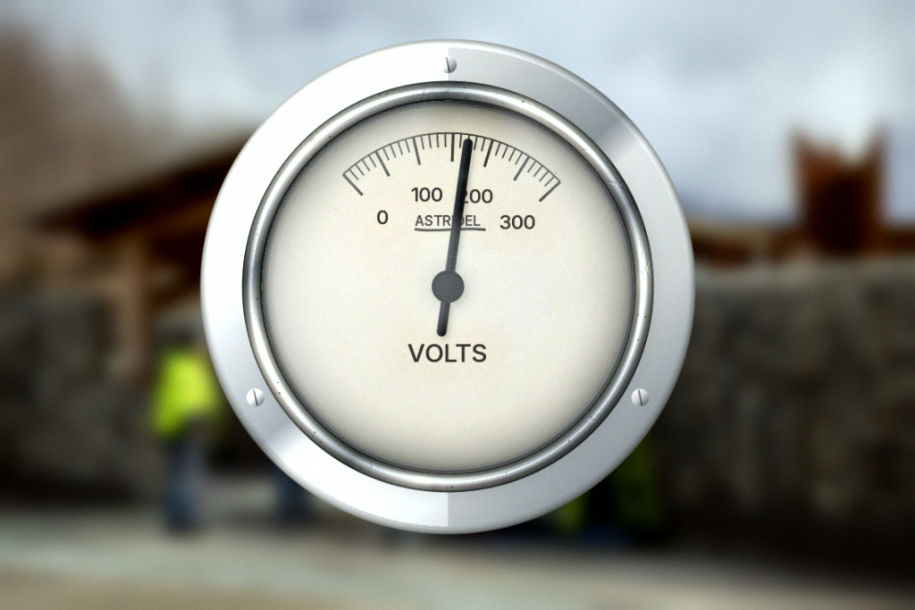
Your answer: 170 V
